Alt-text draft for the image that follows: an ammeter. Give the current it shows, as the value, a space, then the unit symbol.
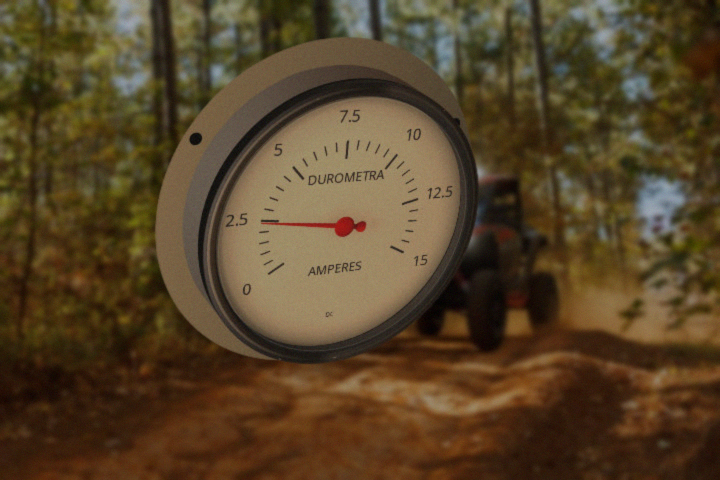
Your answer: 2.5 A
